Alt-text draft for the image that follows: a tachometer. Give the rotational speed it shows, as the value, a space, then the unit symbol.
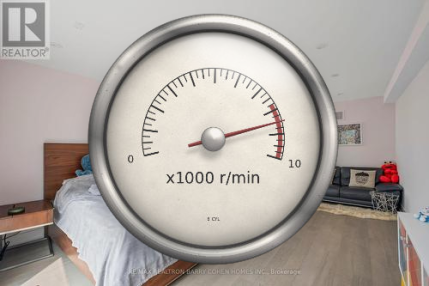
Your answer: 8500 rpm
